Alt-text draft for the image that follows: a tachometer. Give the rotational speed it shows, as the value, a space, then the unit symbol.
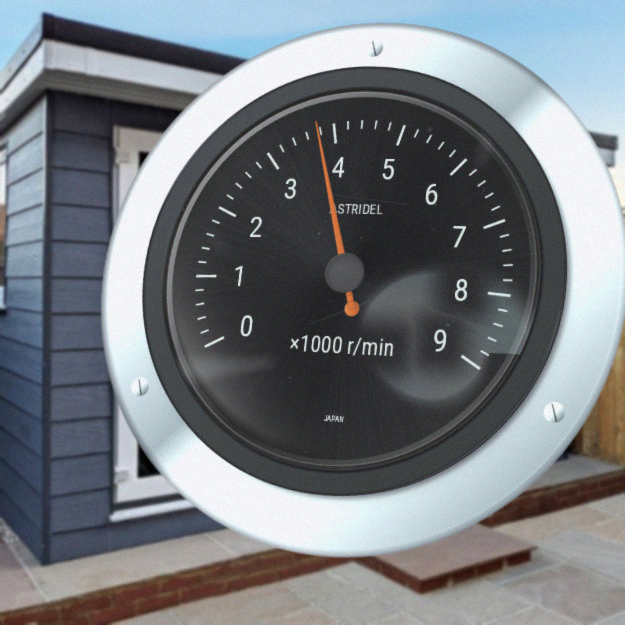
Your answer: 3800 rpm
